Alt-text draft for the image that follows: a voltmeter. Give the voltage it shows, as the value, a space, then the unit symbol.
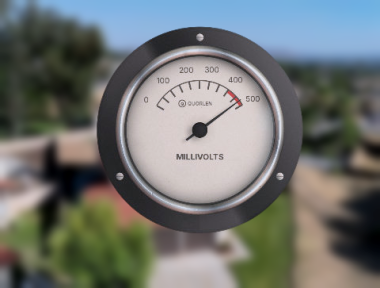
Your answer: 475 mV
